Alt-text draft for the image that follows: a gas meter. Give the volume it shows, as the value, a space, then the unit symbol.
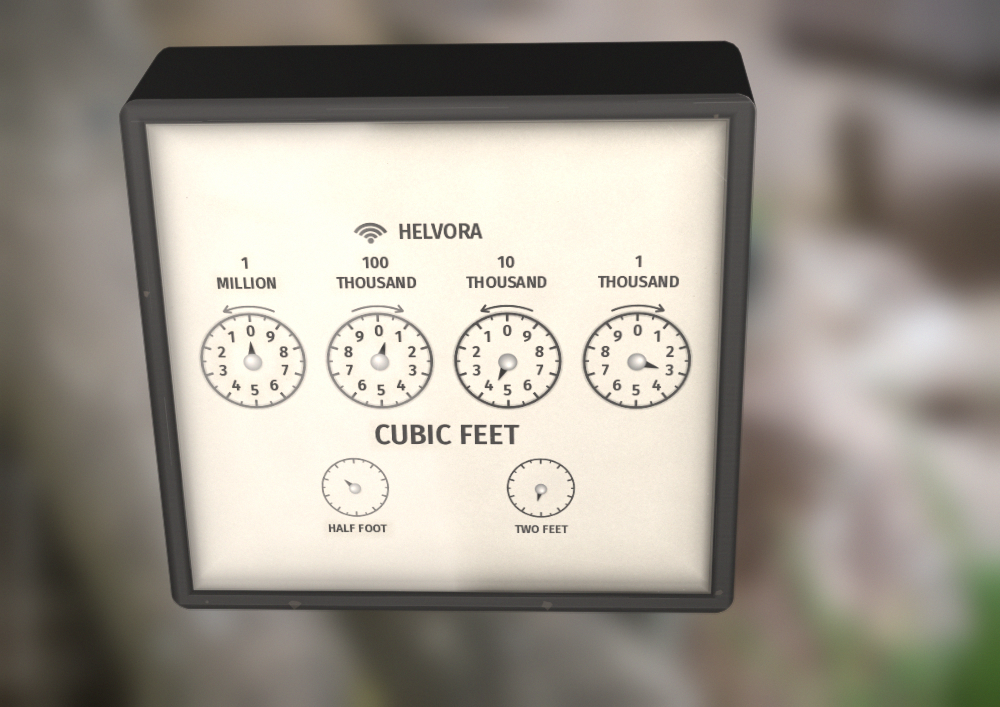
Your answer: 4300 ft³
